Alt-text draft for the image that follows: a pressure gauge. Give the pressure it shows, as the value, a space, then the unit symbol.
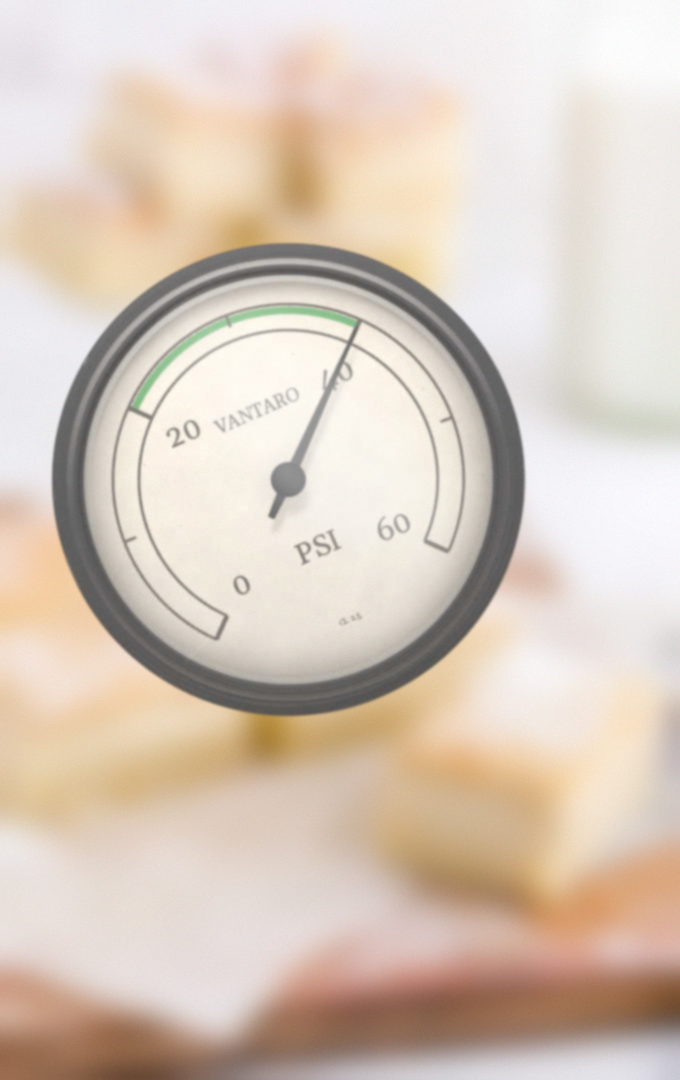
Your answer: 40 psi
